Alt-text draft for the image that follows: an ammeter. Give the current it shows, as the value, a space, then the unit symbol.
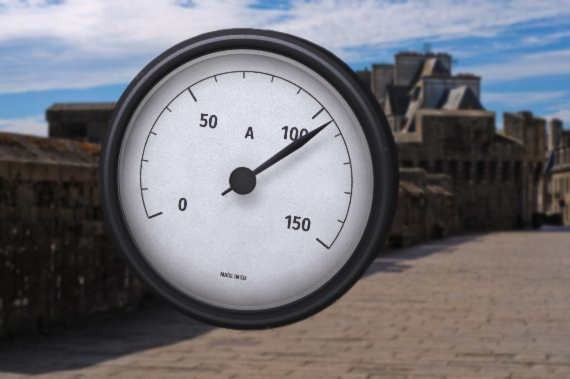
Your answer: 105 A
